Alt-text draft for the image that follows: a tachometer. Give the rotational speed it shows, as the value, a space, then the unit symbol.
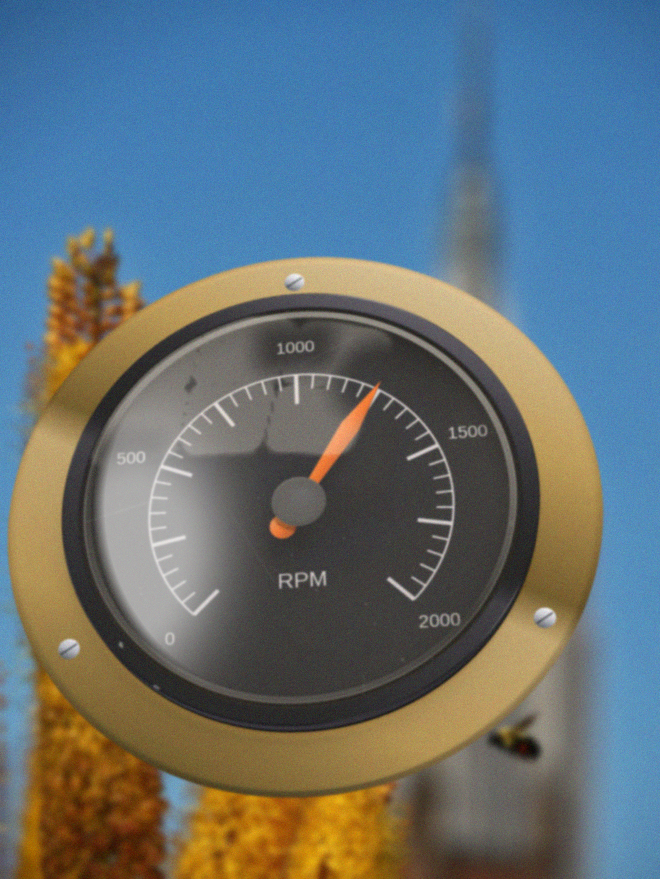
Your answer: 1250 rpm
